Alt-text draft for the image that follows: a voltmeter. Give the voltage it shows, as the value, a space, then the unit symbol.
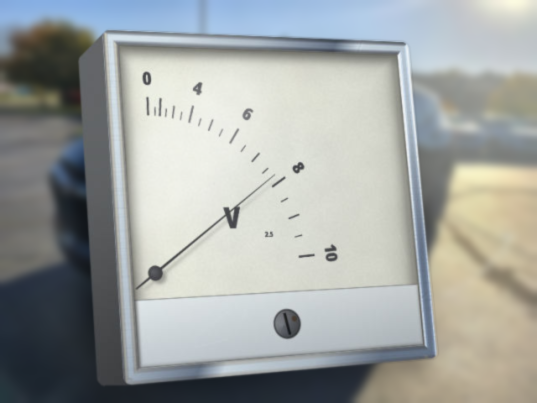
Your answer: 7.75 V
